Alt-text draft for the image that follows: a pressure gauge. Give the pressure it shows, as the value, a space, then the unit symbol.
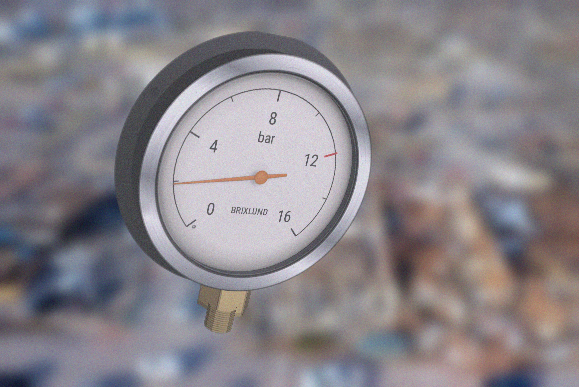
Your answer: 2 bar
